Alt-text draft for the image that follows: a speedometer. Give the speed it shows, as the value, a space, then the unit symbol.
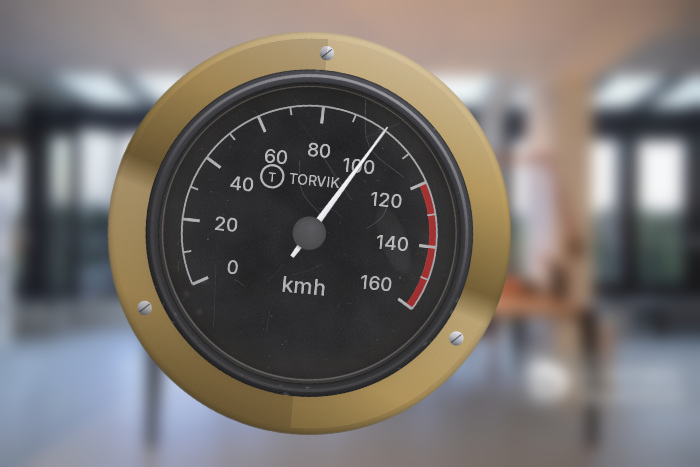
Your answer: 100 km/h
